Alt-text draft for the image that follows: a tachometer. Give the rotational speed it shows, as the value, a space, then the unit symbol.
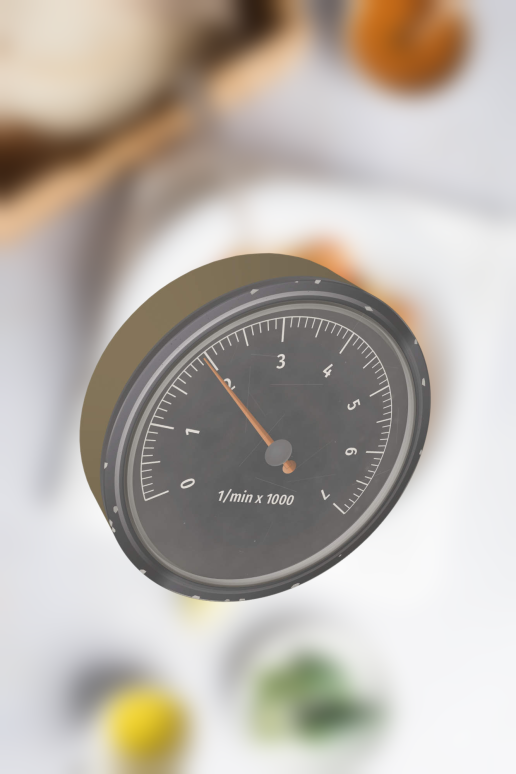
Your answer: 1950 rpm
